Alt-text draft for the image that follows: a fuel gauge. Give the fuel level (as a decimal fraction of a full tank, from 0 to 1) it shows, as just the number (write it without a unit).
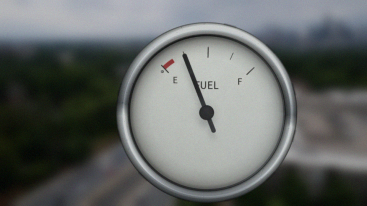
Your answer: 0.25
